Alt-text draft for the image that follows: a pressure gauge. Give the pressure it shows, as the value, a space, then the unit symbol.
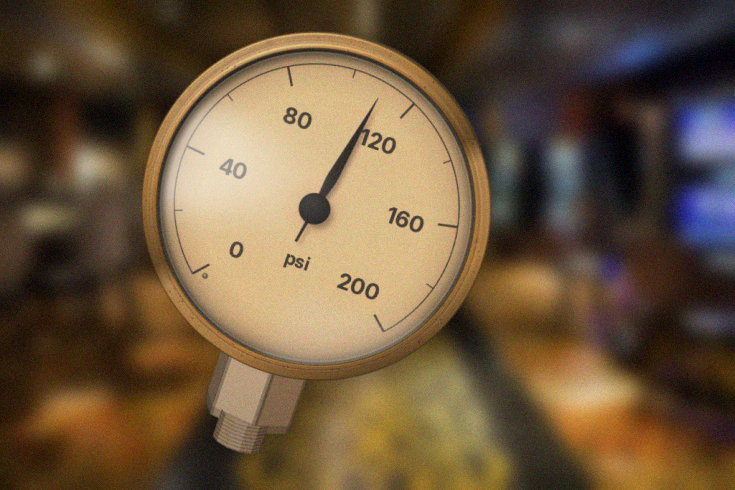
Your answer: 110 psi
